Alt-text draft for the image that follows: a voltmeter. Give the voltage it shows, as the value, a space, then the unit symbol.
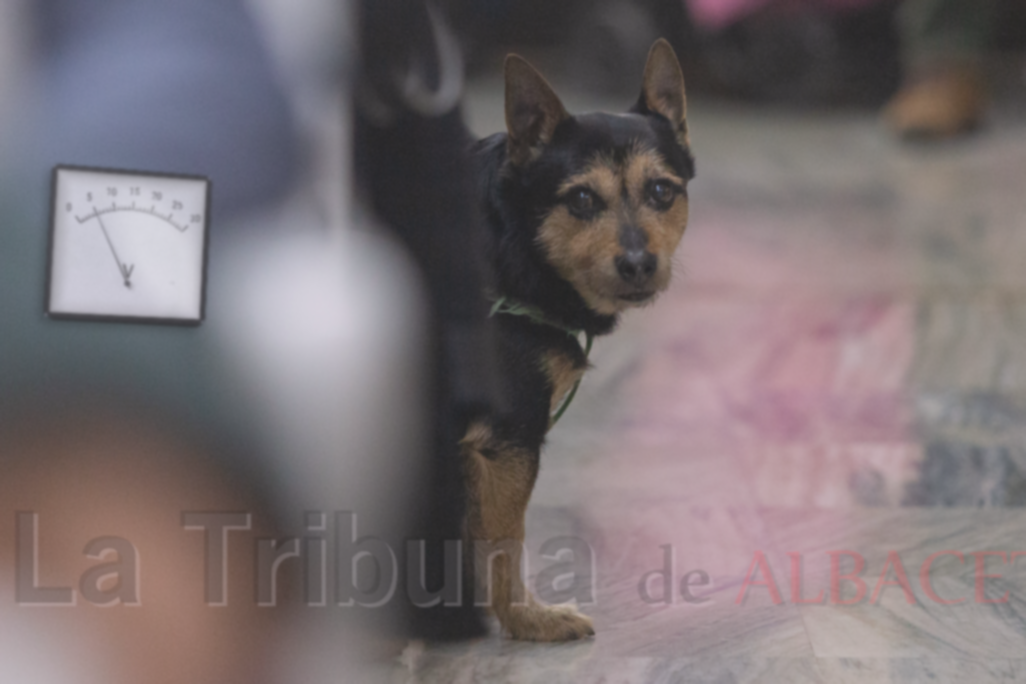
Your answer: 5 V
